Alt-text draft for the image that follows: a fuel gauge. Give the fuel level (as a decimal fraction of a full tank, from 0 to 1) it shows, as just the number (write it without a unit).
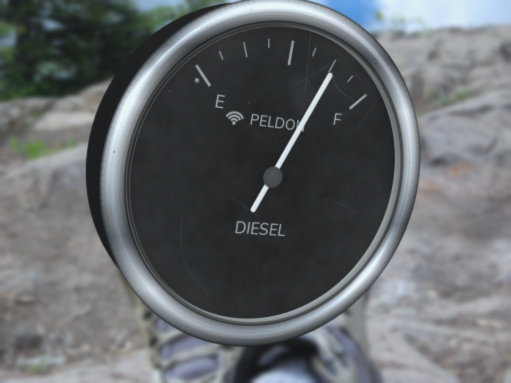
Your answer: 0.75
